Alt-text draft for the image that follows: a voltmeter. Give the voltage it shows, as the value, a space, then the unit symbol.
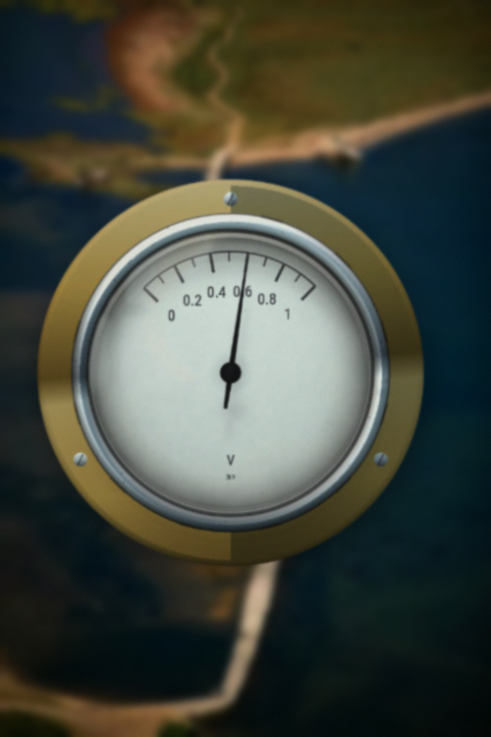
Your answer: 0.6 V
